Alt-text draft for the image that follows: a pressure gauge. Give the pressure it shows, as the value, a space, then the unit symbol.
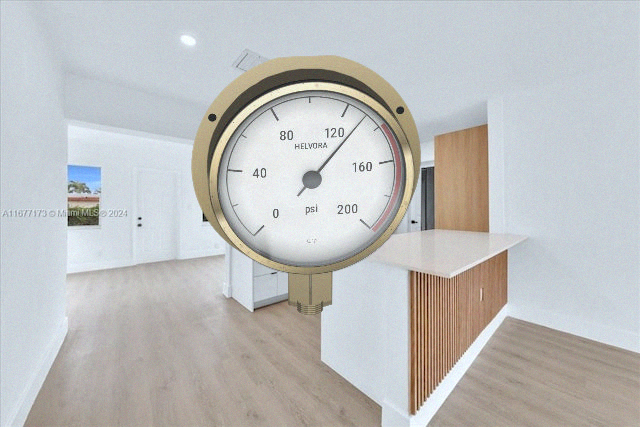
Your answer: 130 psi
